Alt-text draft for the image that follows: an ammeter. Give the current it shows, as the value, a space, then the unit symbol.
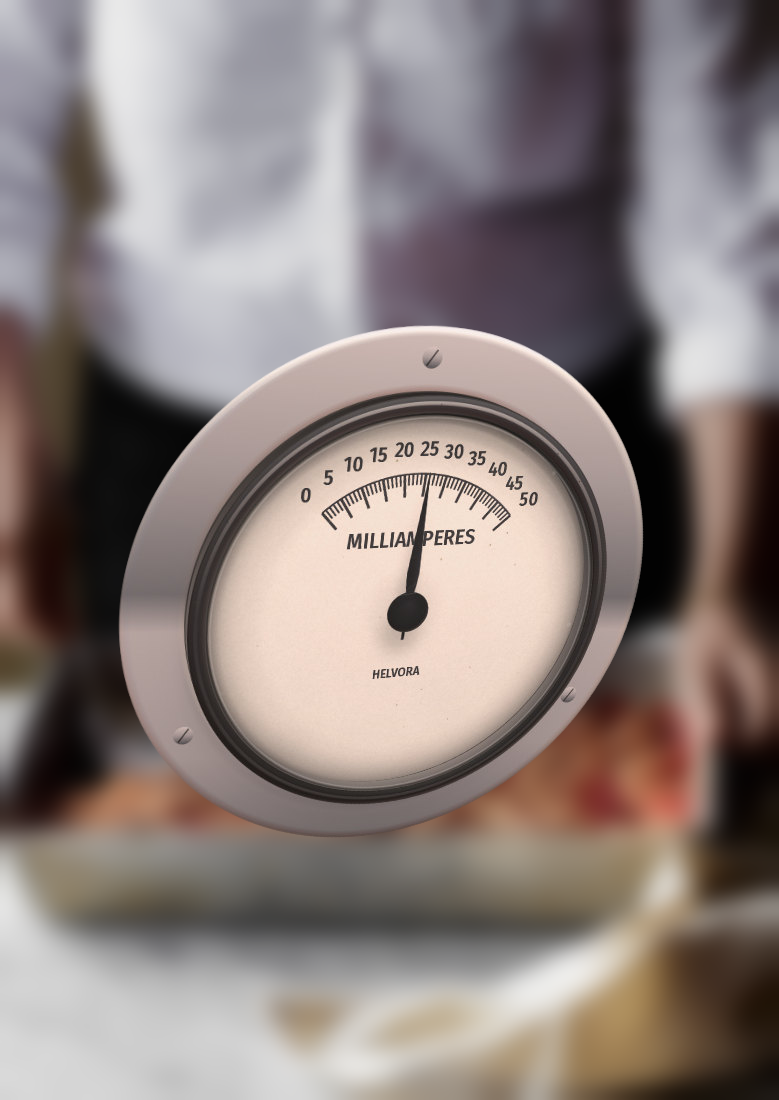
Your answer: 25 mA
